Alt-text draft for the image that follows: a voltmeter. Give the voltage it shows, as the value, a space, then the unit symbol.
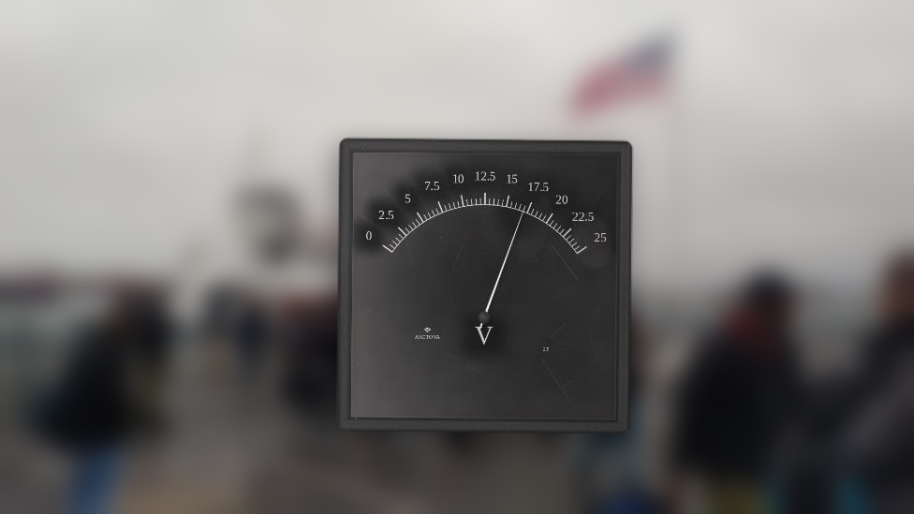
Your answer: 17 V
